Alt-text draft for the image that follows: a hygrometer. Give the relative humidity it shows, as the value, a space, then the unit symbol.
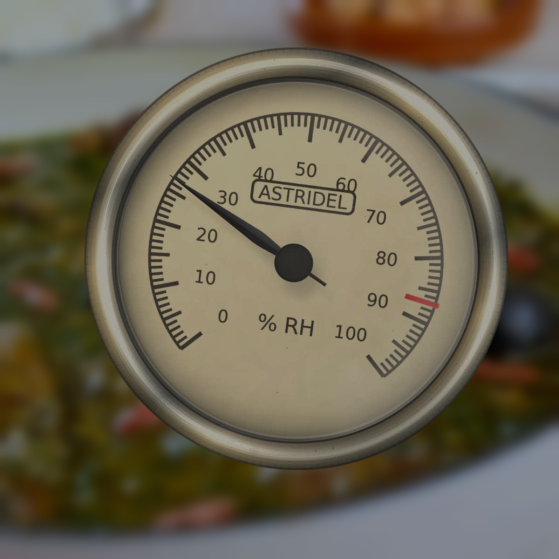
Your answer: 27 %
